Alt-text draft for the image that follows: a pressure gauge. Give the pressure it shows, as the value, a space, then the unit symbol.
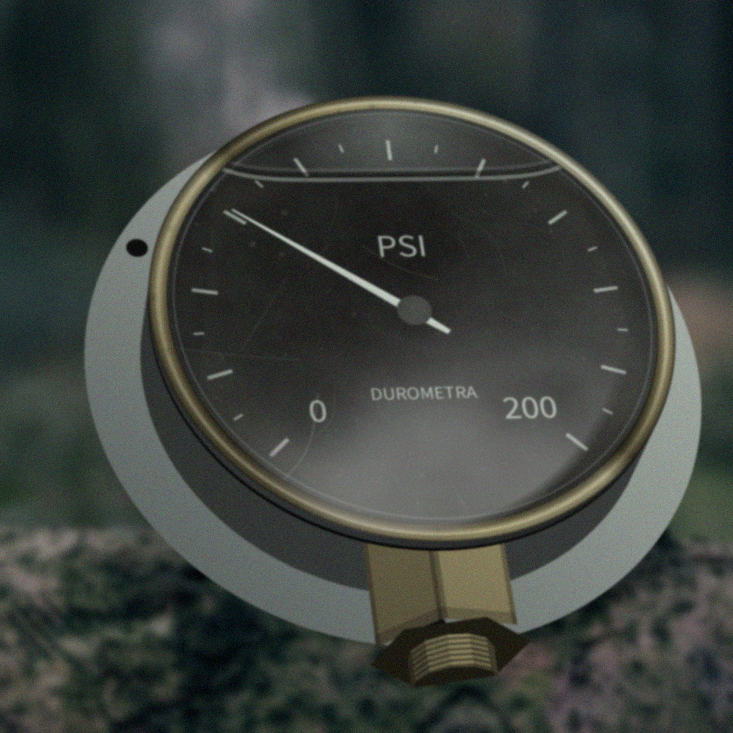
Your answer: 60 psi
